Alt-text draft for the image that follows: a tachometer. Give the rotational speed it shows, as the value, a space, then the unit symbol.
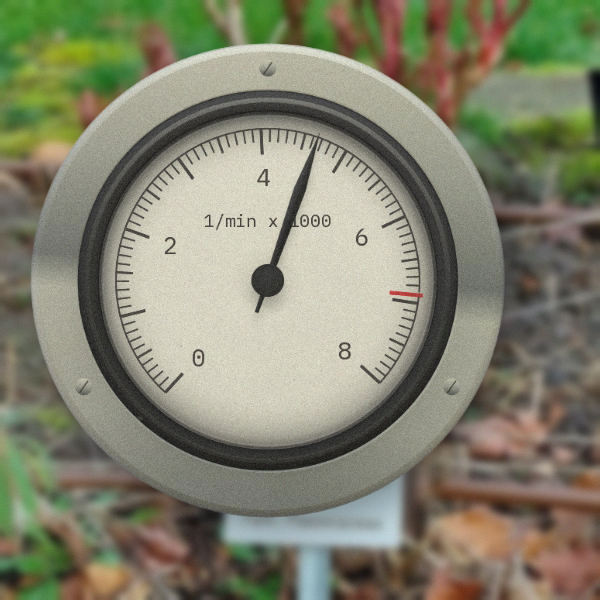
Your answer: 4650 rpm
